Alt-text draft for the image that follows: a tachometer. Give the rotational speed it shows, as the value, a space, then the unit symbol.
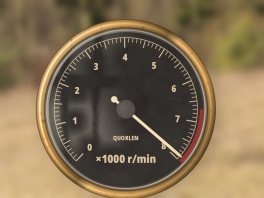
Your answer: 7900 rpm
